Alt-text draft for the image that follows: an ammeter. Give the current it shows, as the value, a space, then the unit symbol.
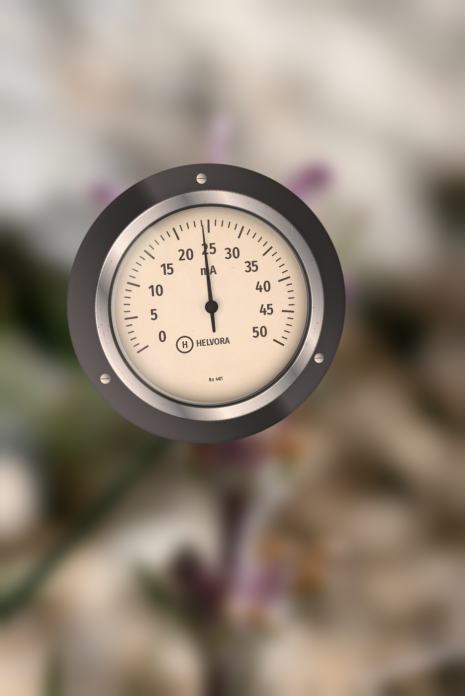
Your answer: 24 mA
